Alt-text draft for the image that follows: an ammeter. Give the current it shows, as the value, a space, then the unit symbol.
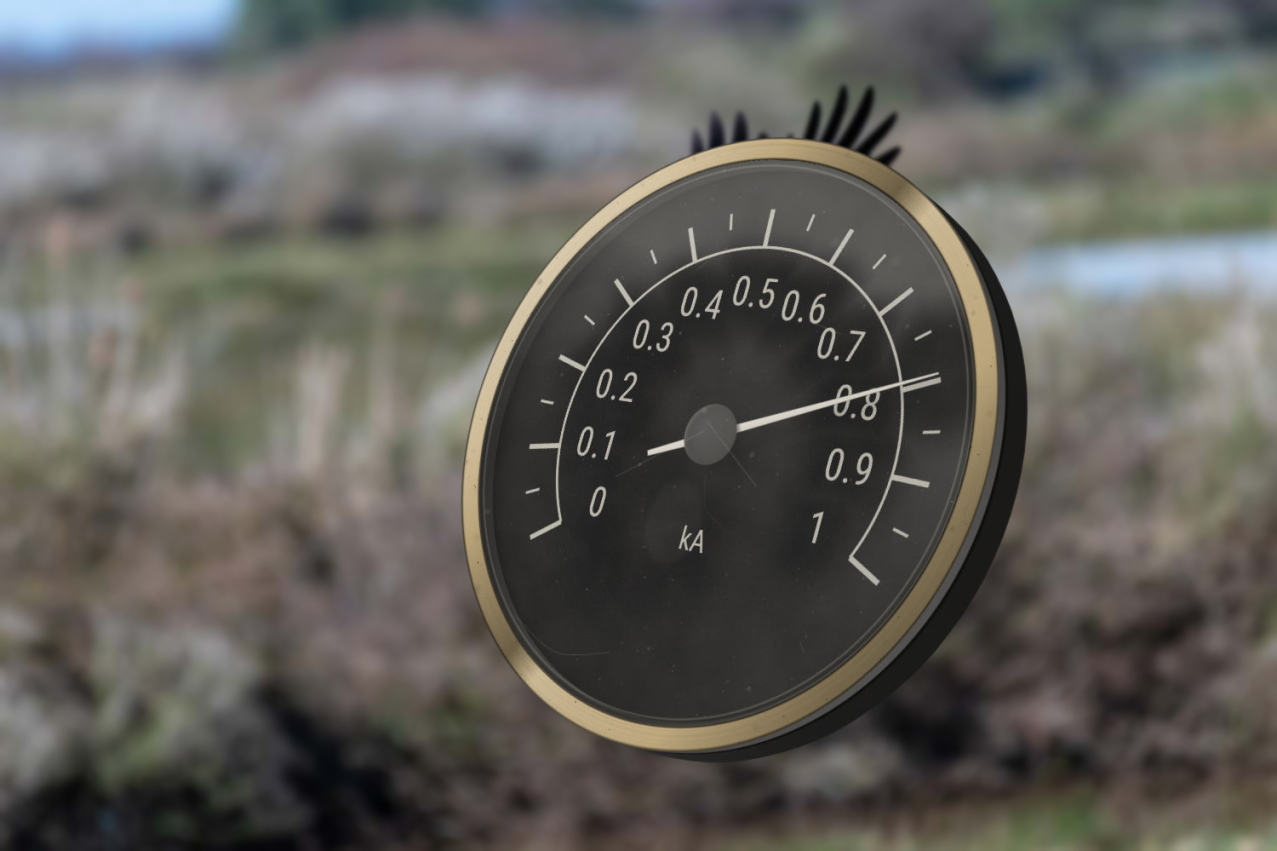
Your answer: 0.8 kA
